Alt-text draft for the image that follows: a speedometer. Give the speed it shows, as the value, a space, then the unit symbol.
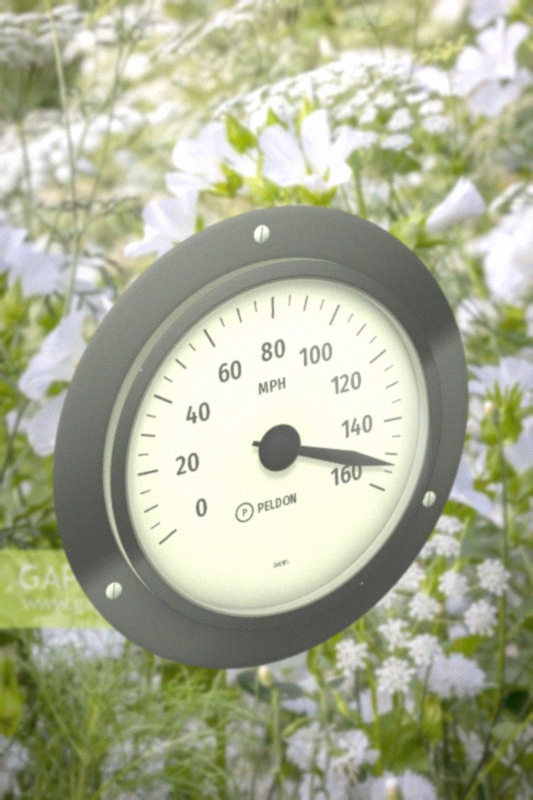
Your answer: 152.5 mph
